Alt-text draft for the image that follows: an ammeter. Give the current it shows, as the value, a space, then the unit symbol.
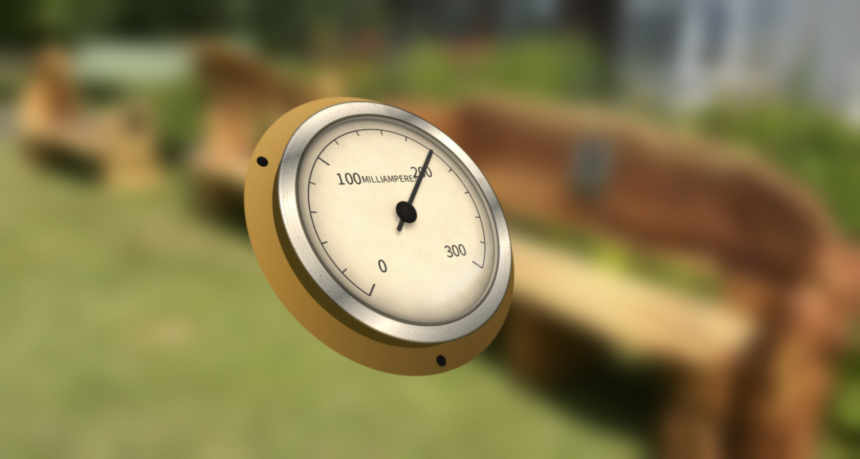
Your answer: 200 mA
